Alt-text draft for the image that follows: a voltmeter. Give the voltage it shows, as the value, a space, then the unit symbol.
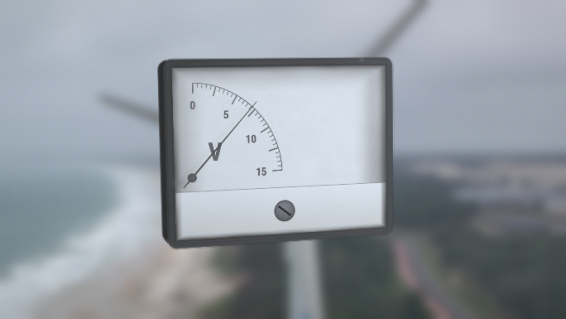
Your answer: 7 V
